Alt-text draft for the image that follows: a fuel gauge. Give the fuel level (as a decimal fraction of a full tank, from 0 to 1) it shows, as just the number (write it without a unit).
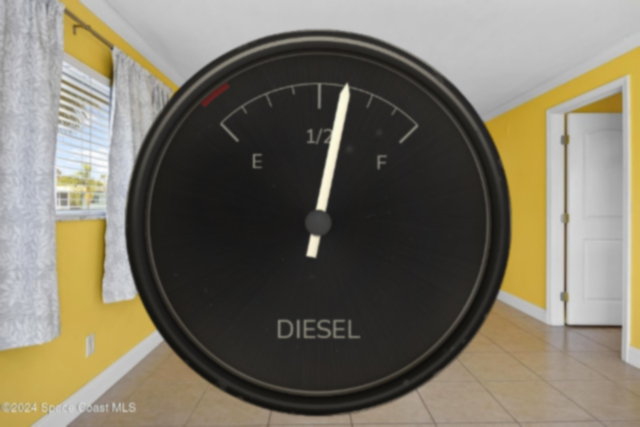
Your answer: 0.625
